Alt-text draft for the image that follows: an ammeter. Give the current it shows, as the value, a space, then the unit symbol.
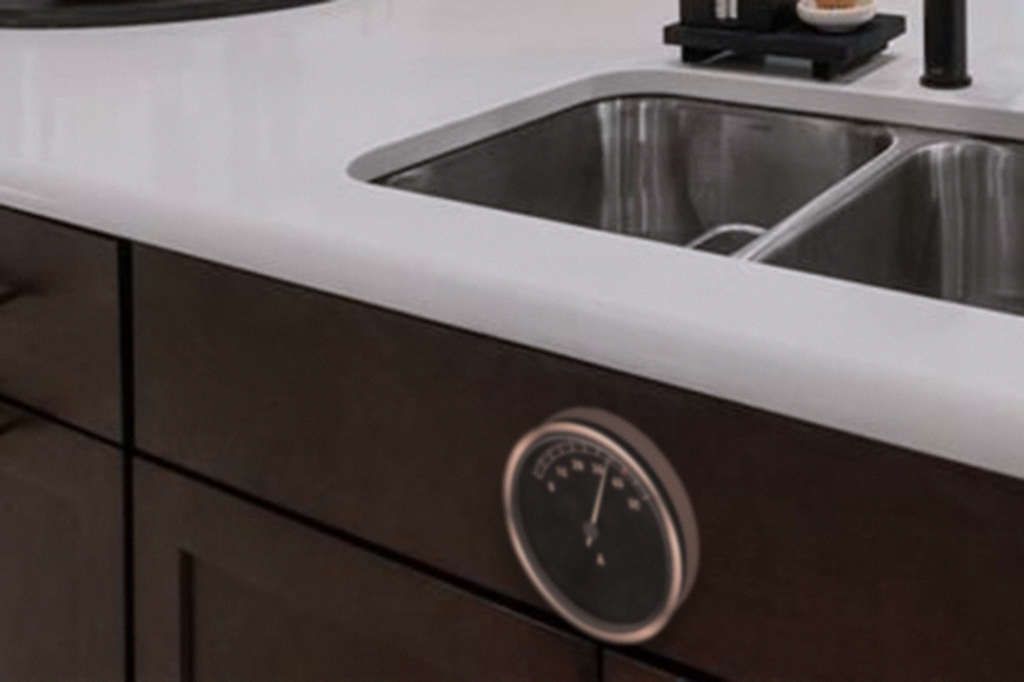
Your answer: 35 A
